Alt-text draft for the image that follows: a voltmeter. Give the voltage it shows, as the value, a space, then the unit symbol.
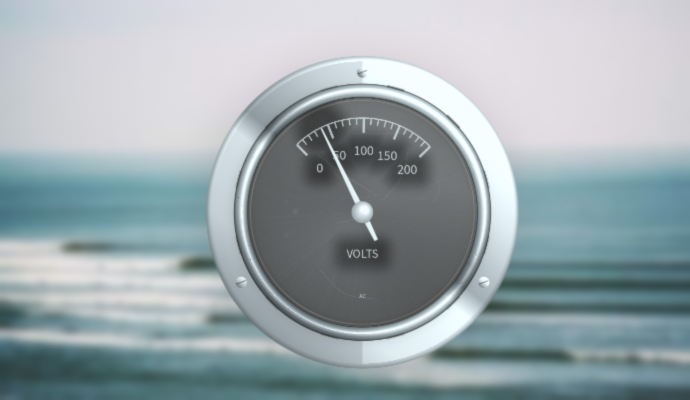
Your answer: 40 V
